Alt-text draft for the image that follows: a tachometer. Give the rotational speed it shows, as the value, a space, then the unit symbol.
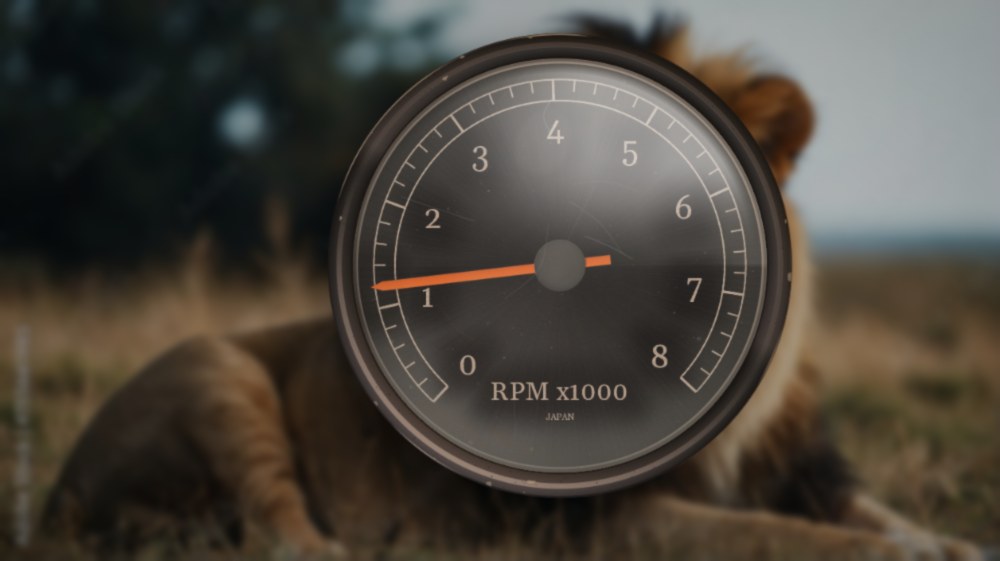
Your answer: 1200 rpm
